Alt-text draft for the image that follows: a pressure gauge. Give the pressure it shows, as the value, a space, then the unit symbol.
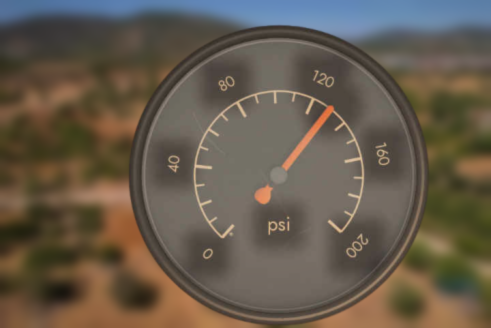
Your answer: 130 psi
